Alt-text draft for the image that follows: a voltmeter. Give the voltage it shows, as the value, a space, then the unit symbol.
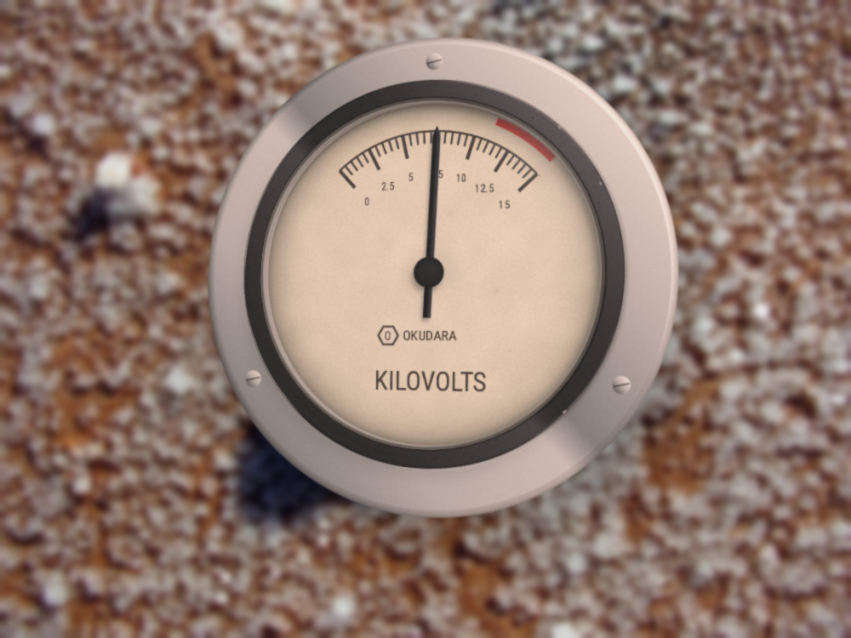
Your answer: 7.5 kV
